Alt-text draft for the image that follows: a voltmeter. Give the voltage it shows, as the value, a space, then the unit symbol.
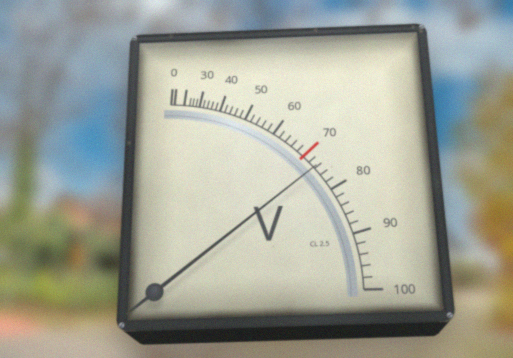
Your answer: 74 V
